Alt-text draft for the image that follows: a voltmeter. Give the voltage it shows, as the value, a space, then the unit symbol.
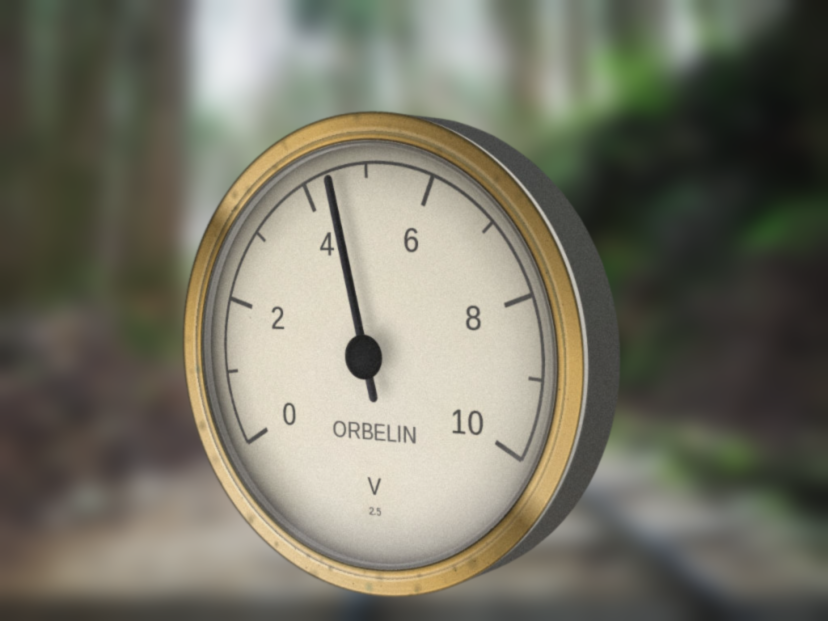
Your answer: 4.5 V
